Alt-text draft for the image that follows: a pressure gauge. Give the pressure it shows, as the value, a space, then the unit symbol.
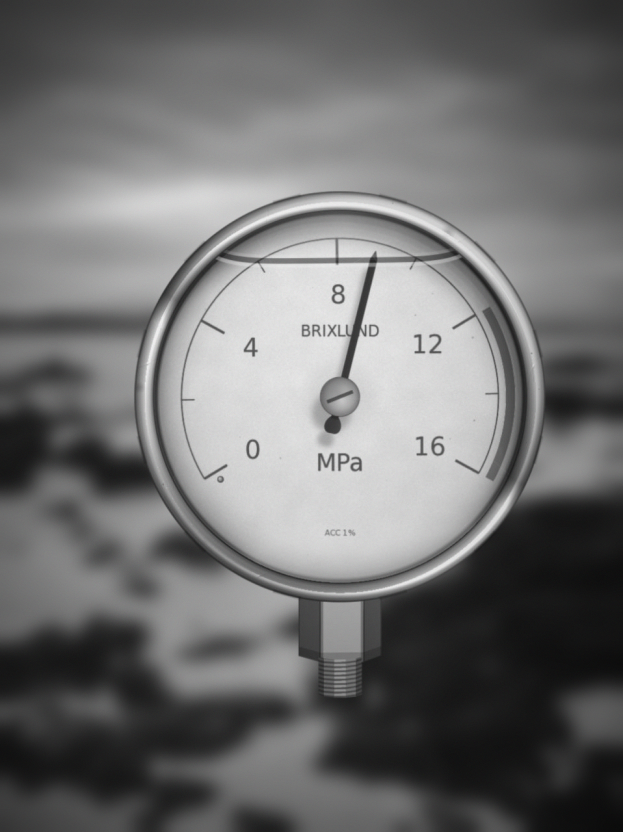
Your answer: 9 MPa
